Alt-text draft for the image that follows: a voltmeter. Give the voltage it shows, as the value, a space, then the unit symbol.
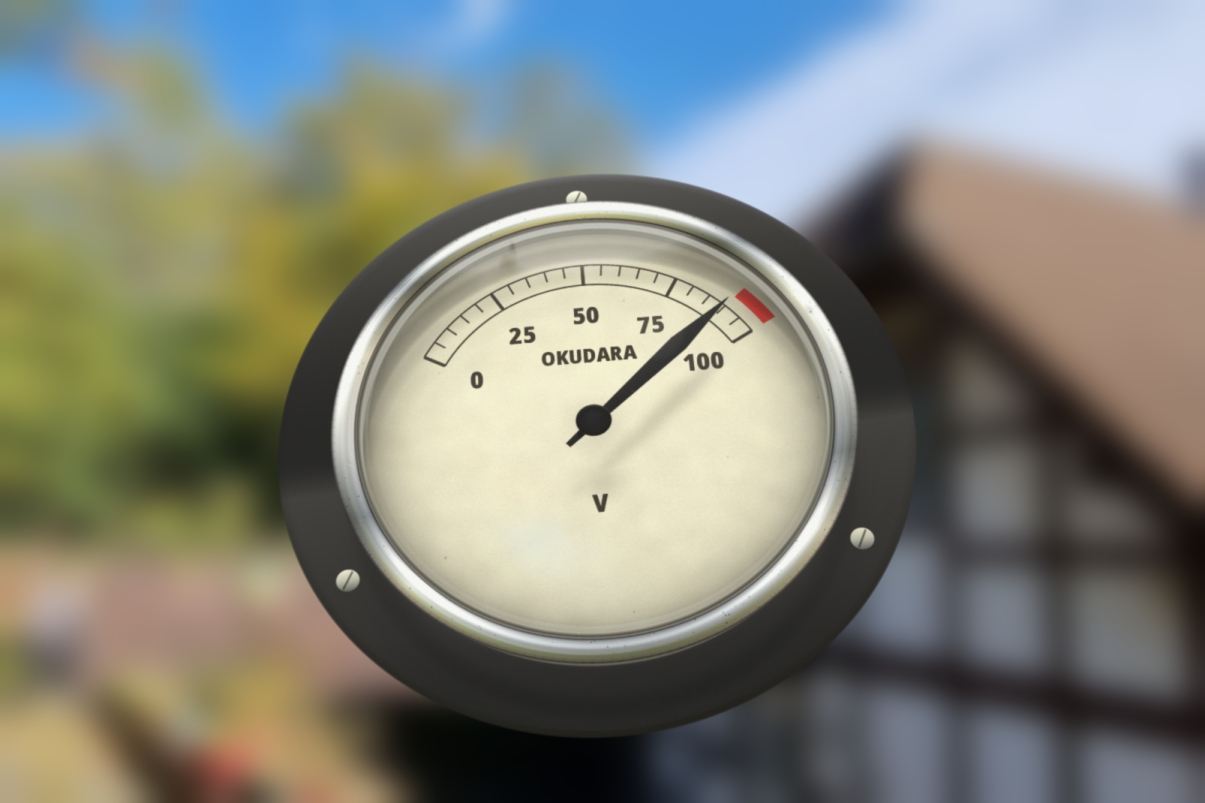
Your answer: 90 V
